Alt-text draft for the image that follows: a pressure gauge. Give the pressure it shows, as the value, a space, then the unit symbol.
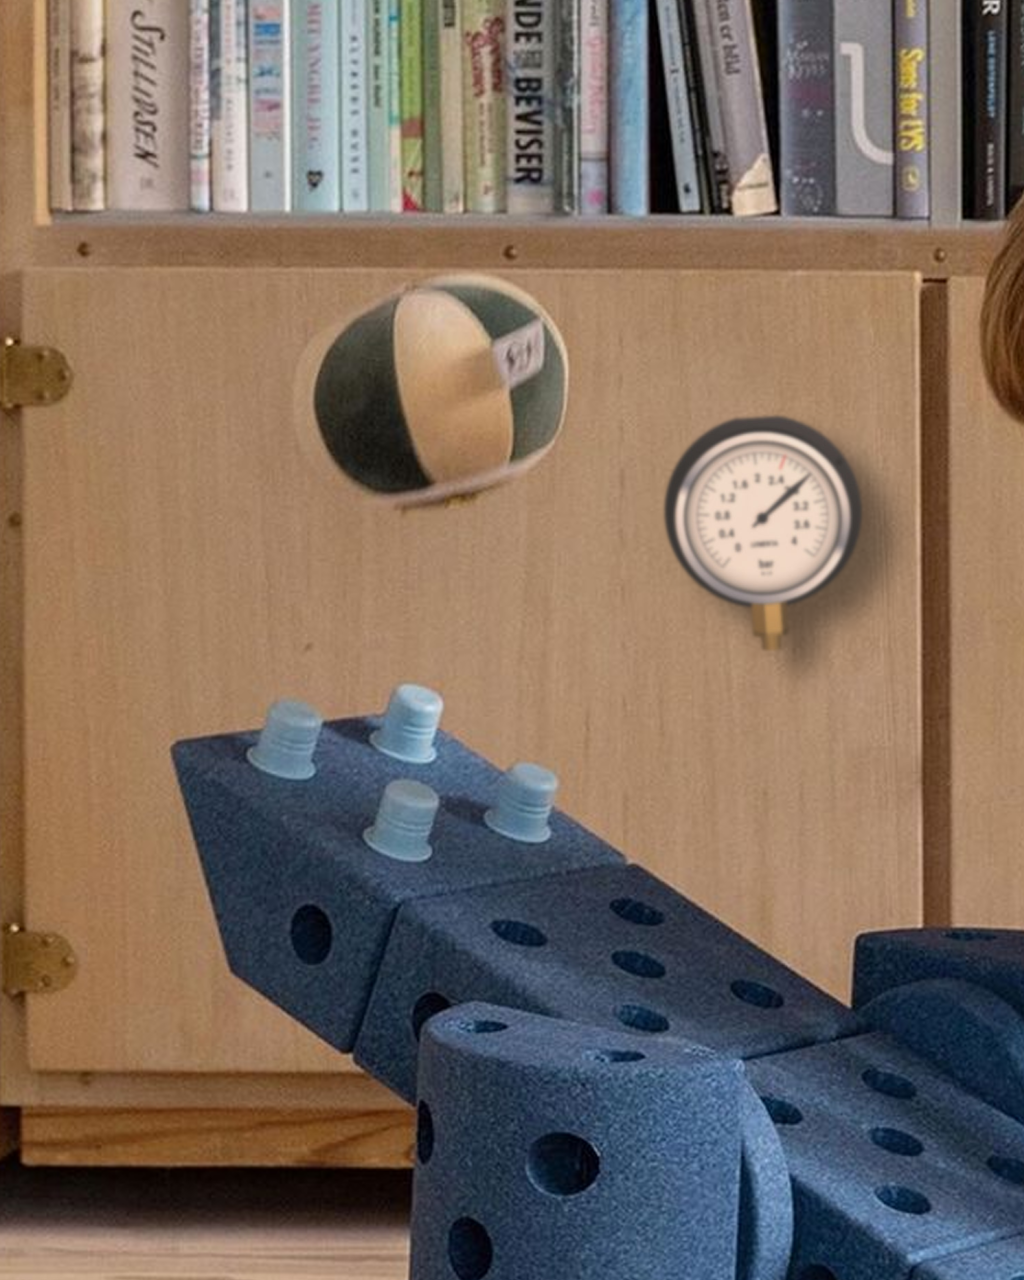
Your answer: 2.8 bar
